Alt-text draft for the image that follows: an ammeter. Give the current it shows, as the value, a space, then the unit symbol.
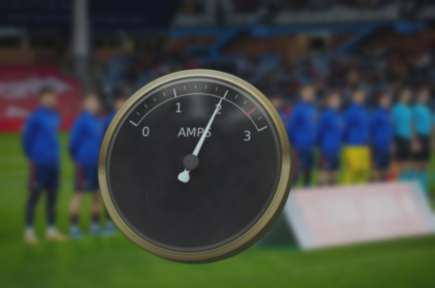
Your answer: 2 A
